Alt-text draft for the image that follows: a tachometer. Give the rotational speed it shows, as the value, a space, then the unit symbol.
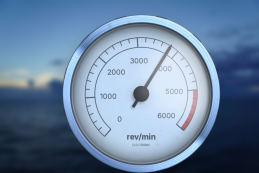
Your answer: 3800 rpm
